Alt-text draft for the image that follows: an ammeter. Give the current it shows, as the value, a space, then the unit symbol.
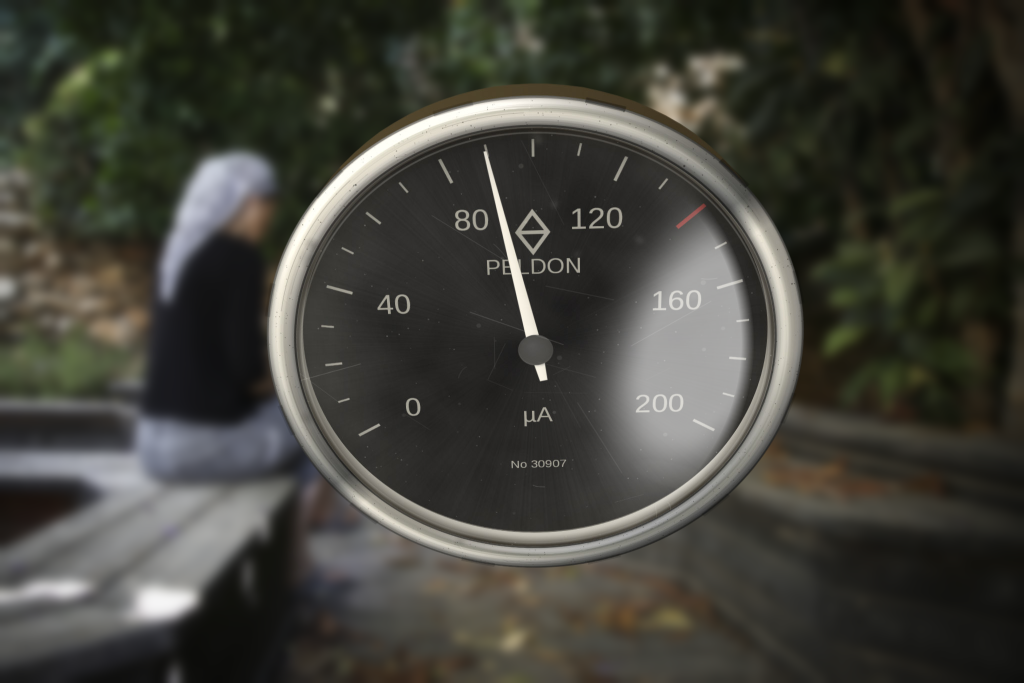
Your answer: 90 µA
